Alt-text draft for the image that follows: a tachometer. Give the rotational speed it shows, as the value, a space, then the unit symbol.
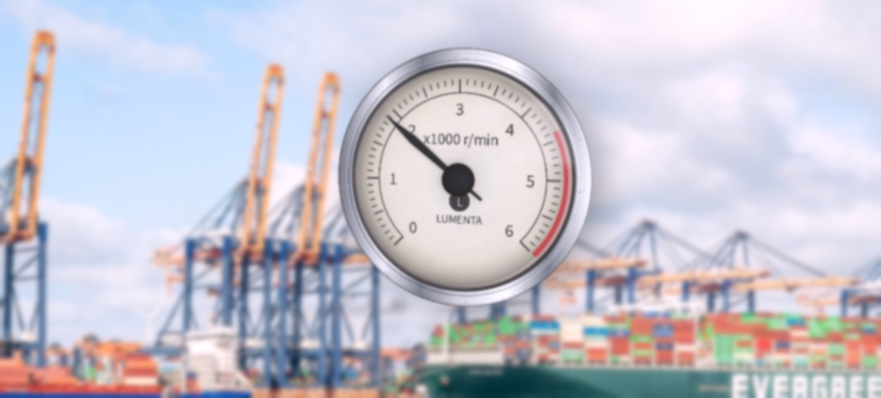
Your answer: 1900 rpm
